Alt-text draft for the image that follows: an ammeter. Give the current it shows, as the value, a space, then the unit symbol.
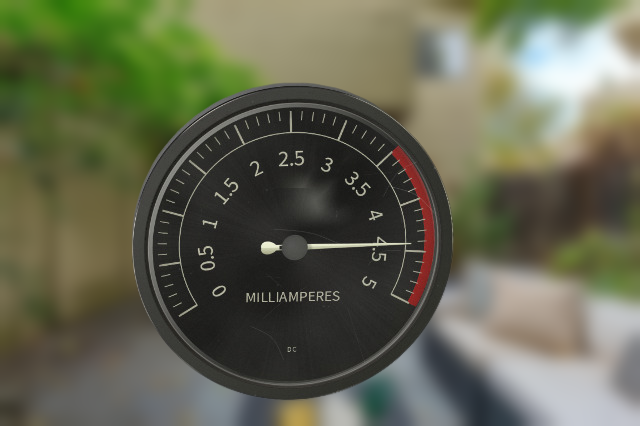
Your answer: 4.4 mA
